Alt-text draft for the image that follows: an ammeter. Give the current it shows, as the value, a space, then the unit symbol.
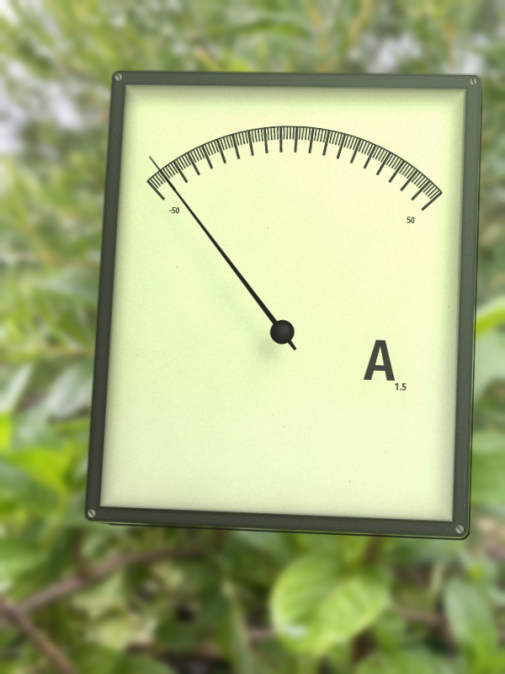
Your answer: -45 A
